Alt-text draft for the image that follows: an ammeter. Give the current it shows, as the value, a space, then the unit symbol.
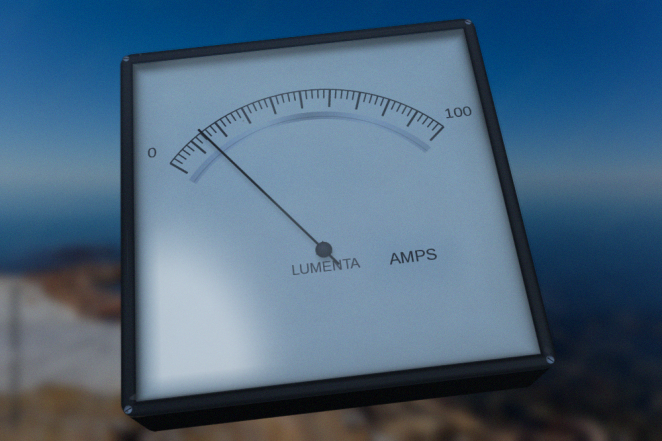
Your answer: 14 A
